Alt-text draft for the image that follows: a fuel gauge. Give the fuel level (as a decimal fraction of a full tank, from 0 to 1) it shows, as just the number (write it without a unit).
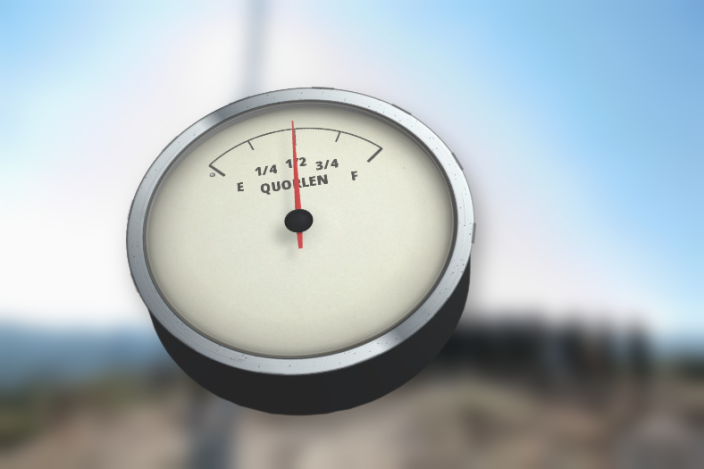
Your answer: 0.5
